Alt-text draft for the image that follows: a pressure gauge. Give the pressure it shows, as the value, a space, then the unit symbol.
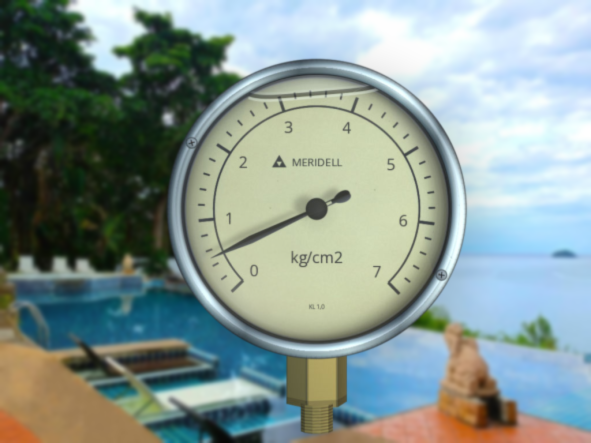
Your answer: 0.5 kg/cm²
